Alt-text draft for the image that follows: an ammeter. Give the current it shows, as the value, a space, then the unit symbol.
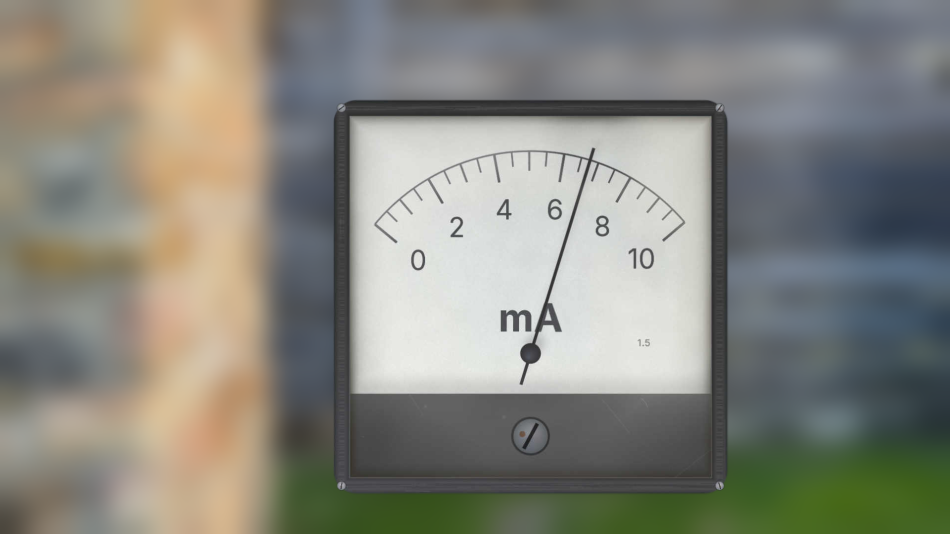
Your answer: 6.75 mA
